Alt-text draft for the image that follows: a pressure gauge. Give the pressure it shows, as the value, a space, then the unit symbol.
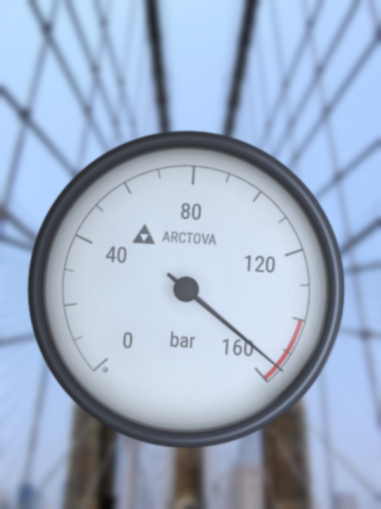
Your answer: 155 bar
